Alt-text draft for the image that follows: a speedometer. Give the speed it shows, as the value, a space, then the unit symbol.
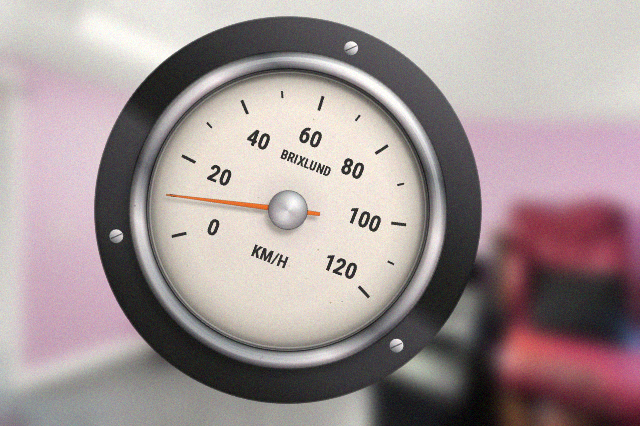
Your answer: 10 km/h
